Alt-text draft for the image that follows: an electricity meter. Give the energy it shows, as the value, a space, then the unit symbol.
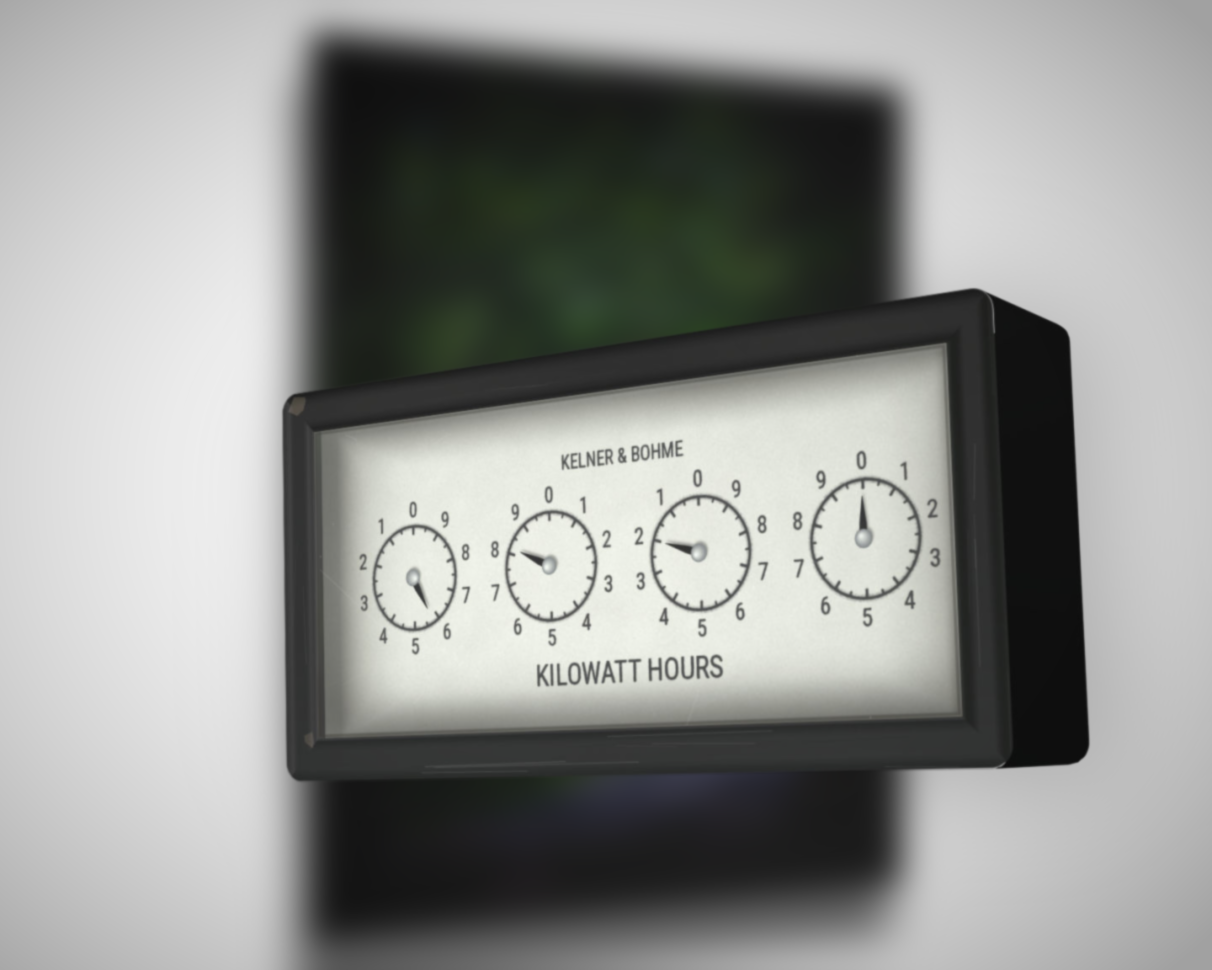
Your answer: 5820 kWh
